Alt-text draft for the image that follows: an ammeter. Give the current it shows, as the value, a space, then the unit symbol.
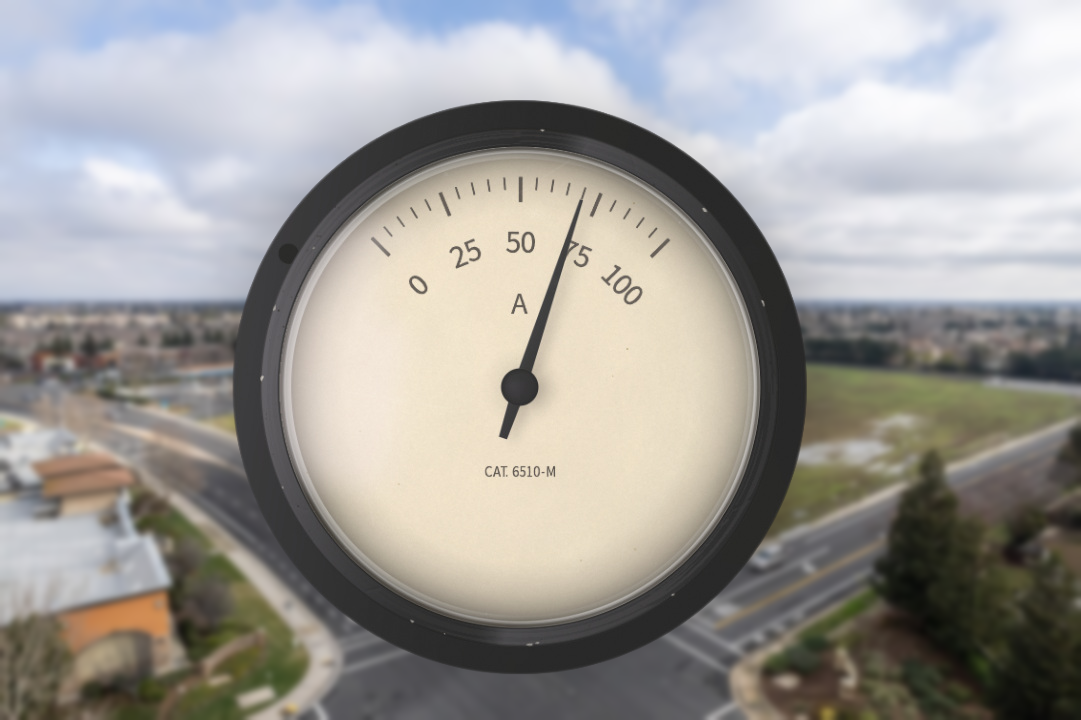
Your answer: 70 A
